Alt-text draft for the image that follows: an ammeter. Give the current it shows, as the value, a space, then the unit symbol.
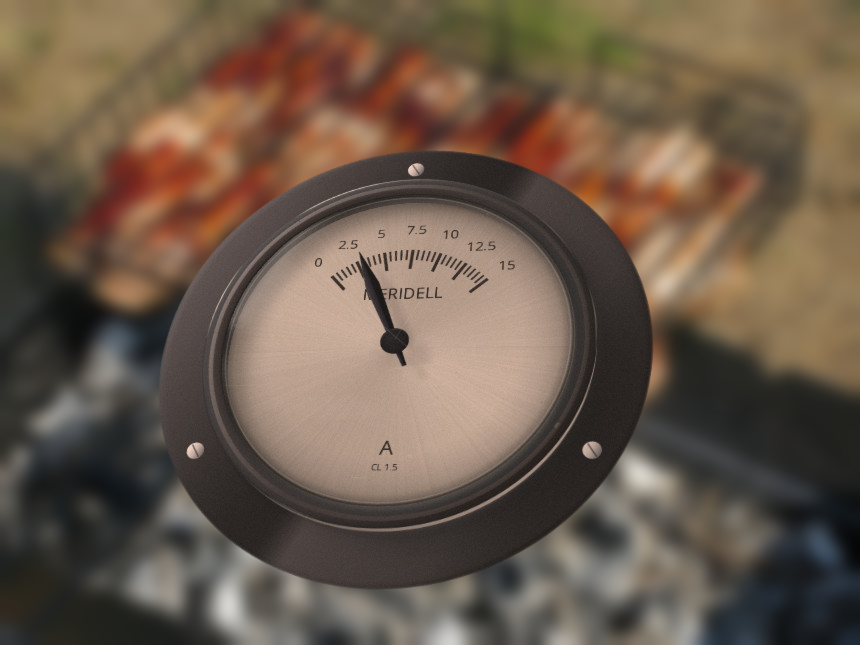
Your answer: 3 A
